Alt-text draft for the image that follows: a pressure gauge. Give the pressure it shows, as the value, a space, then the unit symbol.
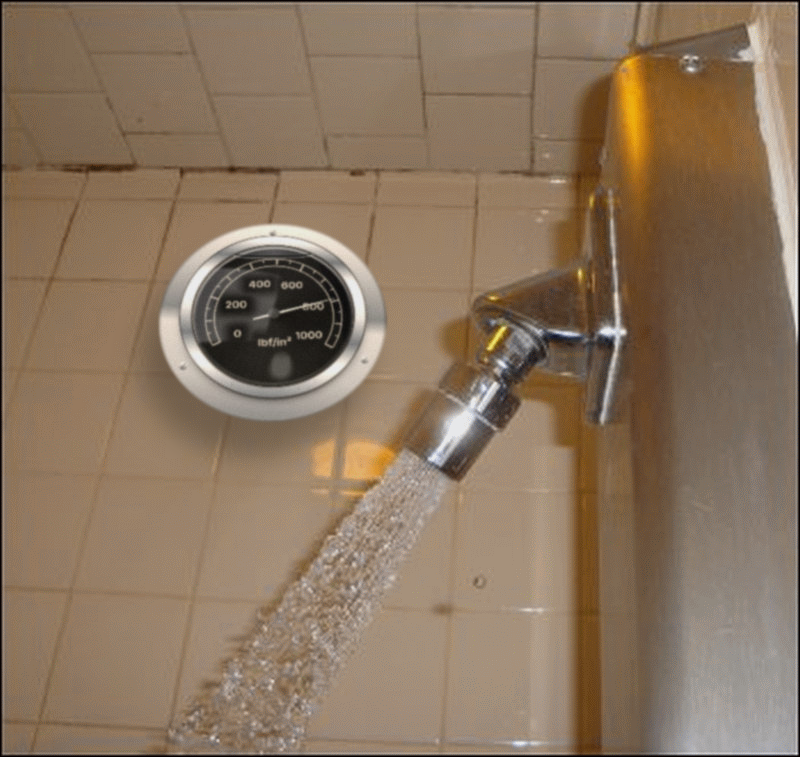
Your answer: 800 psi
